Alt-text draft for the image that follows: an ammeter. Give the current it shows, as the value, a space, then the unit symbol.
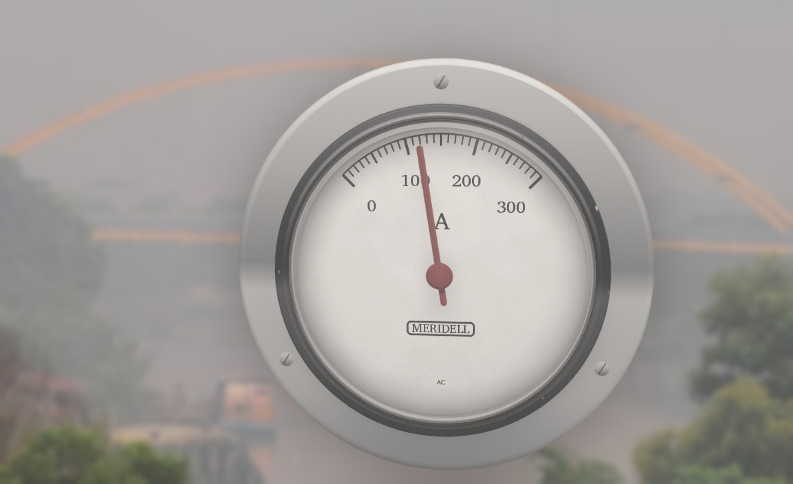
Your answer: 120 A
